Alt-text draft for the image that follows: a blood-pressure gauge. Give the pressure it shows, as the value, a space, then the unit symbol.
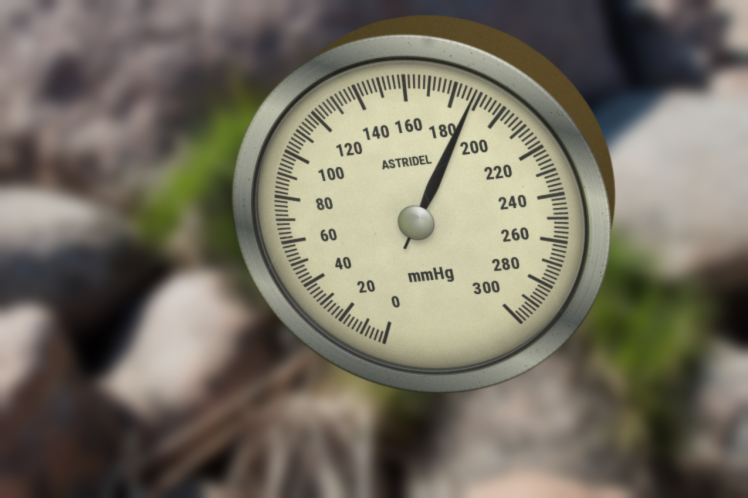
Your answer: 188 mmHg
